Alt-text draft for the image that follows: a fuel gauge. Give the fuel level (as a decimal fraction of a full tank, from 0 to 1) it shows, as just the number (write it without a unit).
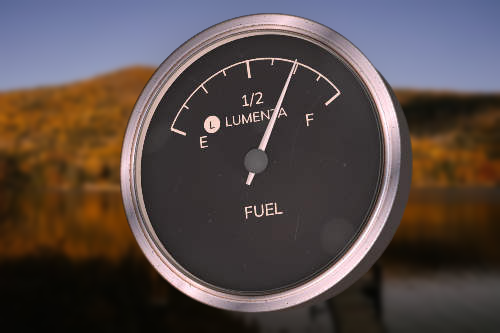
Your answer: 0.75
